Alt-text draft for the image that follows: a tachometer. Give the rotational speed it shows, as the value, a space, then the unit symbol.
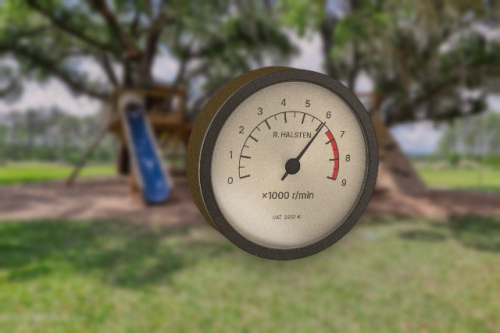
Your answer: 6000 rpm
